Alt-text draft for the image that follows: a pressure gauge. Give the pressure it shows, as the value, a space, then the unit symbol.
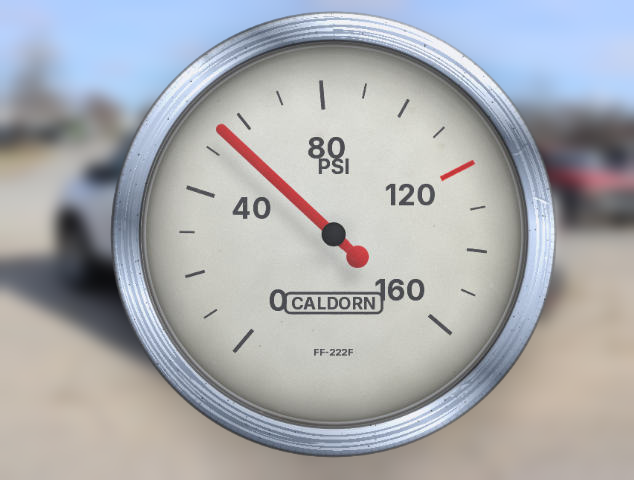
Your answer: 55 psi
